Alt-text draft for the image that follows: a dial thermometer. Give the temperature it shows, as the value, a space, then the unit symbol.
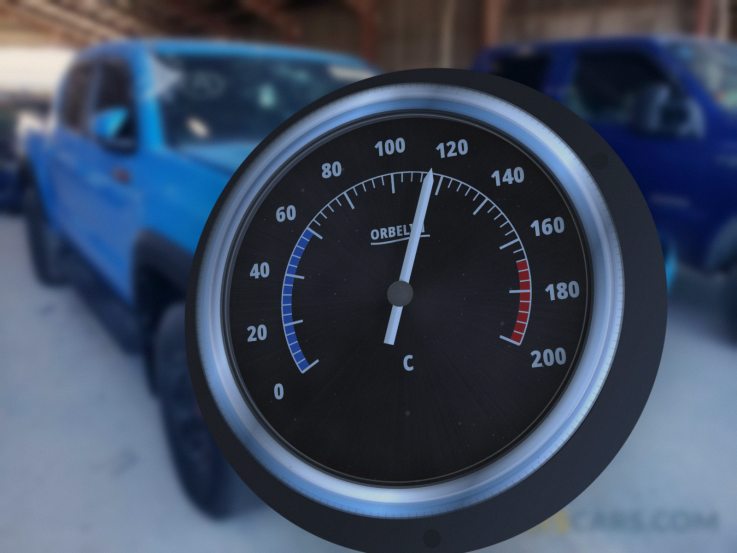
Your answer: 116 °C
